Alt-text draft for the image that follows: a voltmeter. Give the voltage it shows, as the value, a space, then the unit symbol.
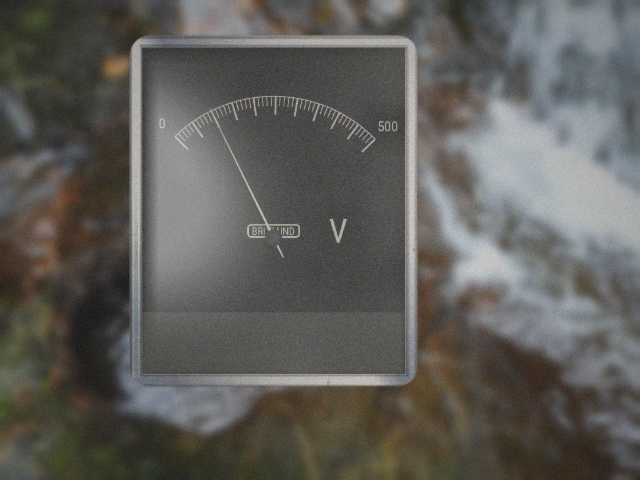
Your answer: 100 V
